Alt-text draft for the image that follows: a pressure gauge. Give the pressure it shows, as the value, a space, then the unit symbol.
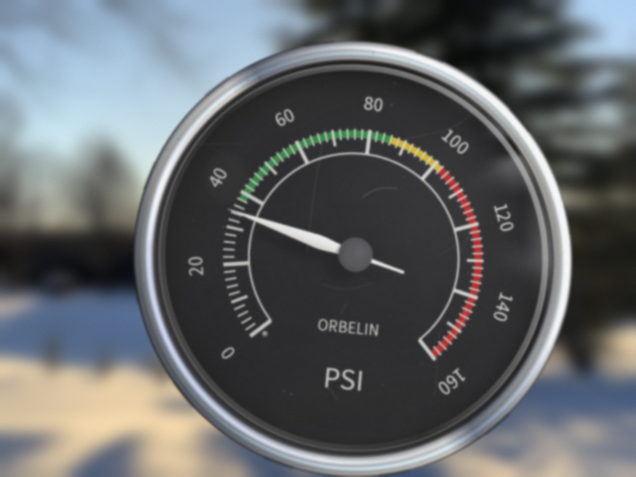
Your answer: 34 psi
